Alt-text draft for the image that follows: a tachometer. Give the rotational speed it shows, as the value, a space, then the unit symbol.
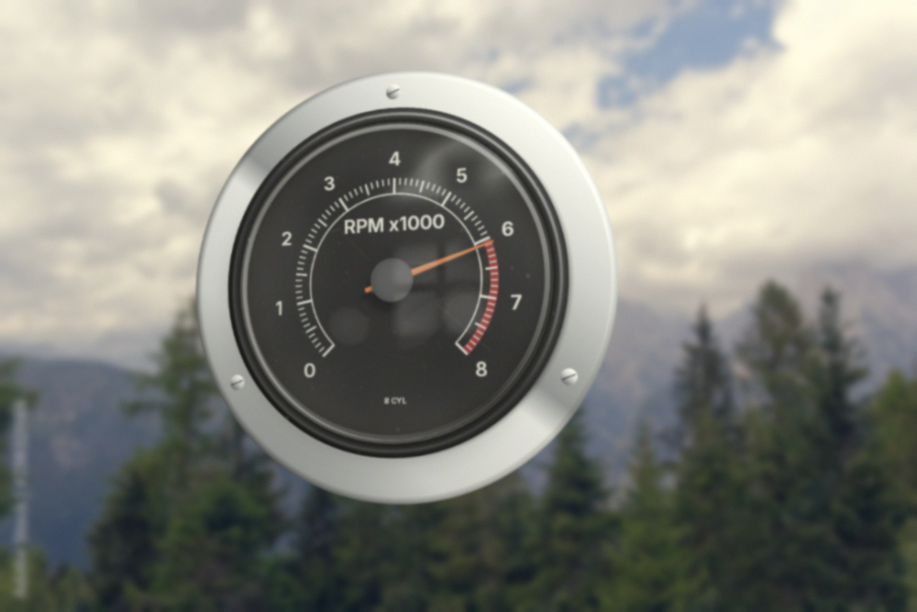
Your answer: 6100 rpm
